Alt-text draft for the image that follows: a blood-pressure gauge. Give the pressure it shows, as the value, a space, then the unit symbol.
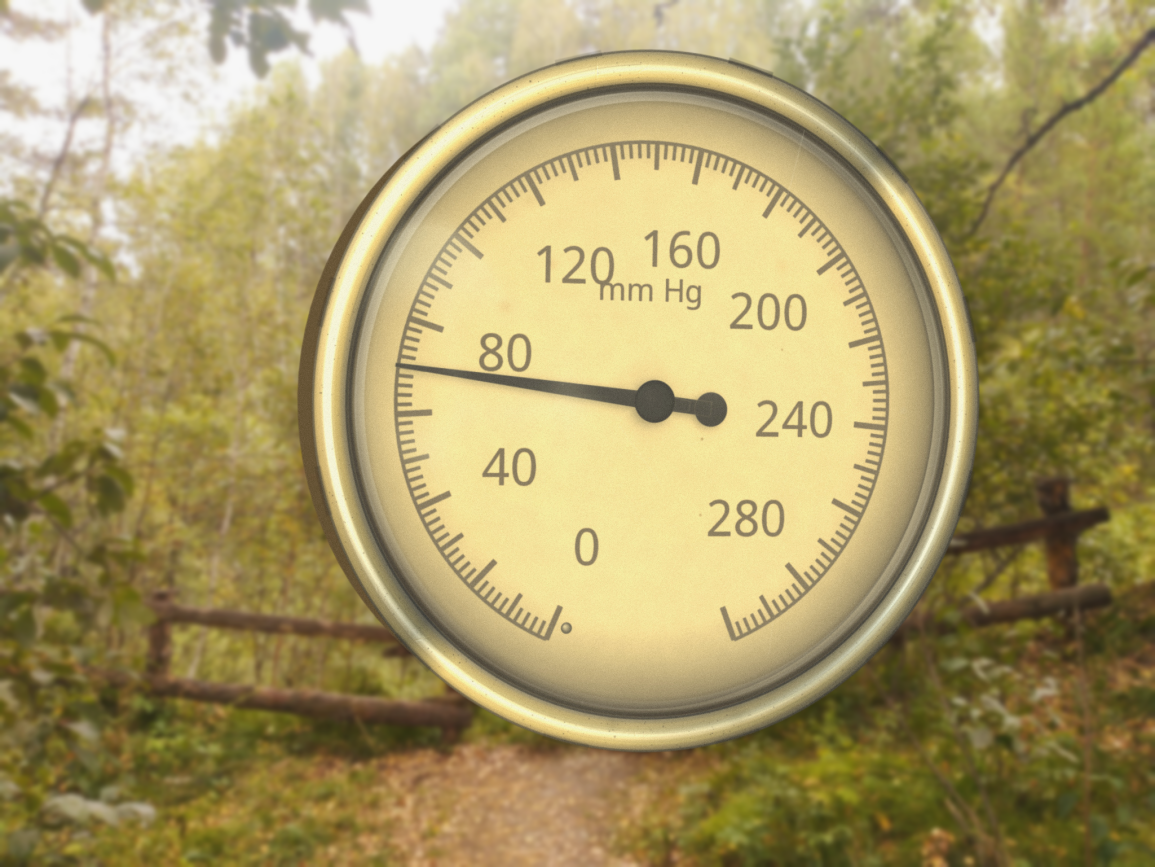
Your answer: 70 mmHg
